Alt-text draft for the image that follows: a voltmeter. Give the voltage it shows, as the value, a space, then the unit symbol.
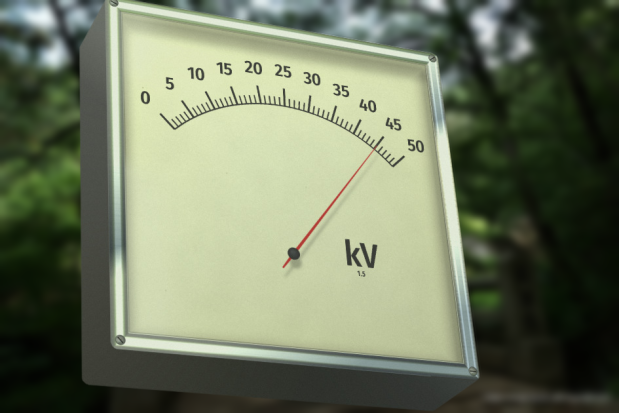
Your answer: 45 kV
